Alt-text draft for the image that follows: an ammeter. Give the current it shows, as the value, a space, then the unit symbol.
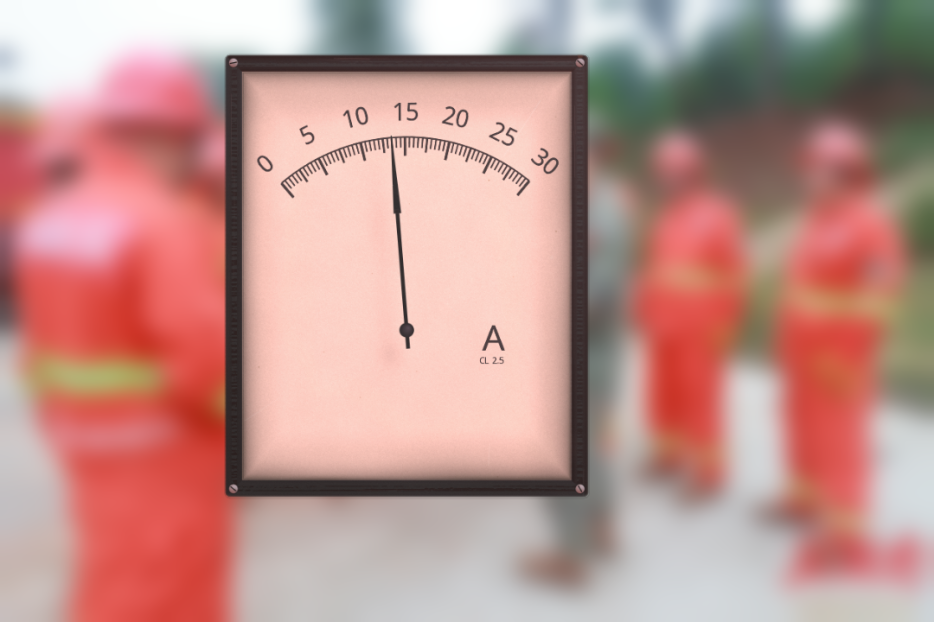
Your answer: 13.5 A
